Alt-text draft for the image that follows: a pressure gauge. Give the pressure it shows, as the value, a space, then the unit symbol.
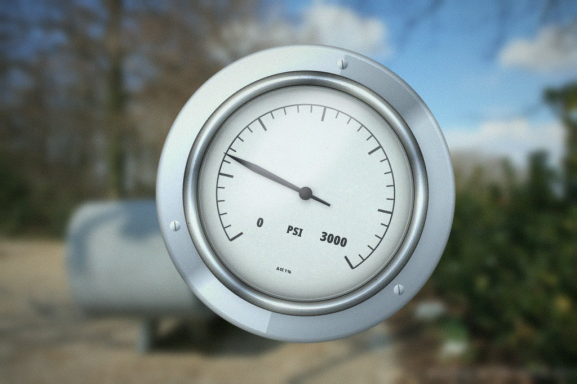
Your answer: 650 psi
